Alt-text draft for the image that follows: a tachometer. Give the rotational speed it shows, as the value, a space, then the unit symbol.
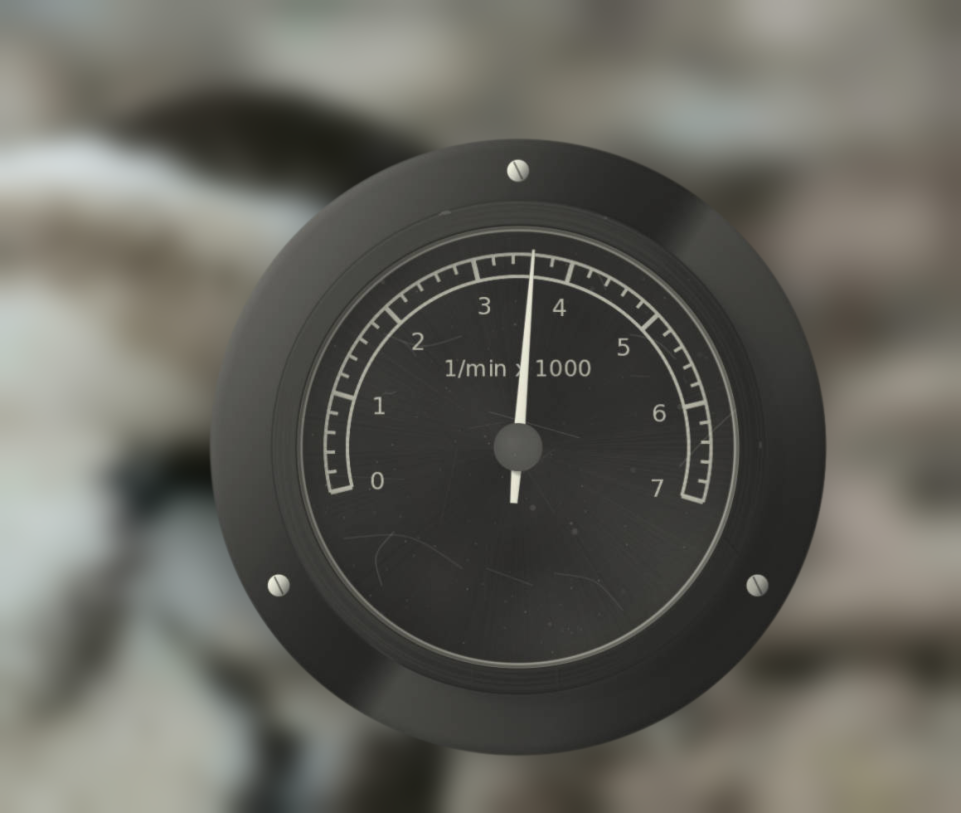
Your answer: 3600 rpm
